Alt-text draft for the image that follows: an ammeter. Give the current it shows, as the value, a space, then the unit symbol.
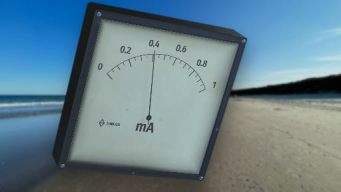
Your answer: 0.4 mA
